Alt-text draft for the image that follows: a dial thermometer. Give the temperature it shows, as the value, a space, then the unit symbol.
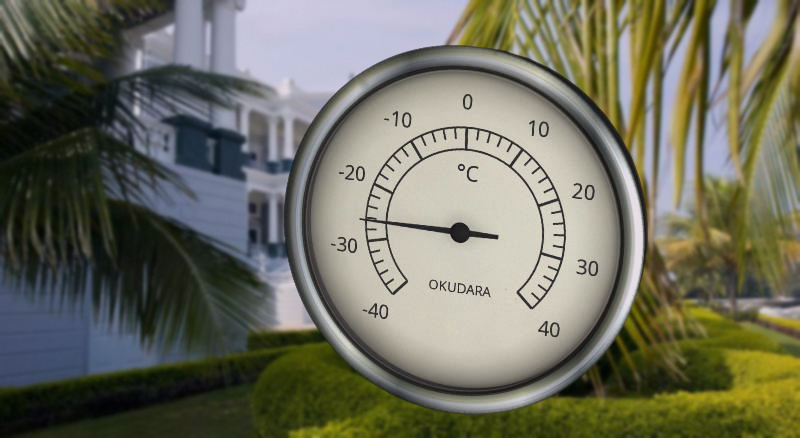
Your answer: -26 °C
